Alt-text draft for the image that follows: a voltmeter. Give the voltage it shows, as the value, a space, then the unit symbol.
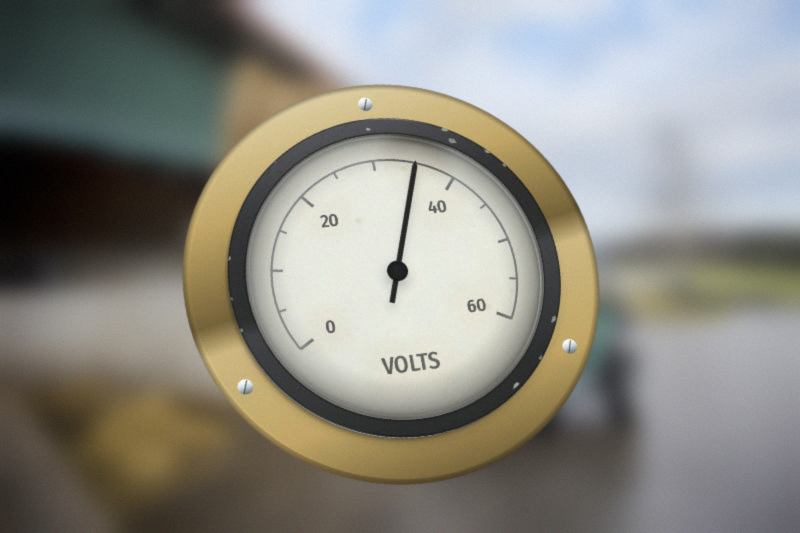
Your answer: 35 V
